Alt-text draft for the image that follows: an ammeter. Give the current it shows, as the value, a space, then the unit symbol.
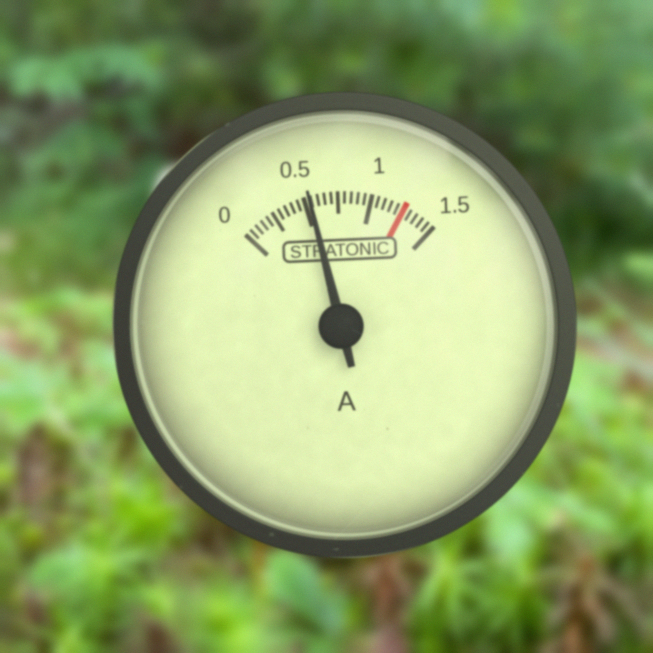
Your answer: 0.55 A
